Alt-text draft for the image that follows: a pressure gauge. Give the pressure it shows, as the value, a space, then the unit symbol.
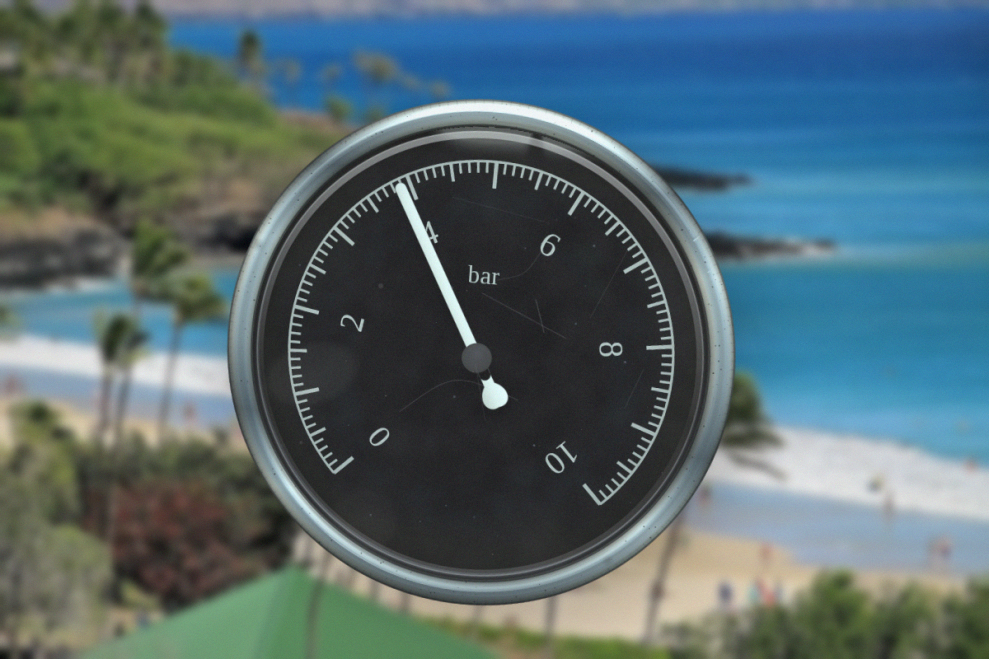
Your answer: 3.9 bar
